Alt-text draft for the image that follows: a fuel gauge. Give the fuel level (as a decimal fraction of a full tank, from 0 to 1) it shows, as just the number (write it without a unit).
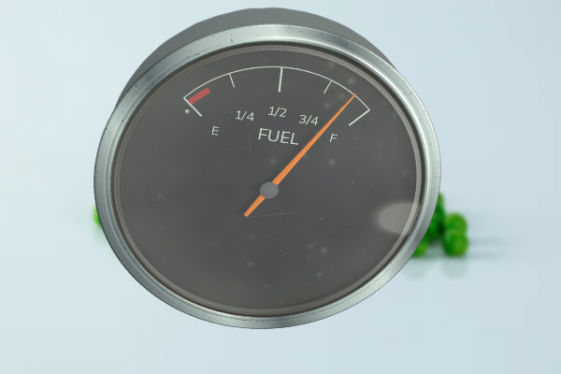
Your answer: 0.875
